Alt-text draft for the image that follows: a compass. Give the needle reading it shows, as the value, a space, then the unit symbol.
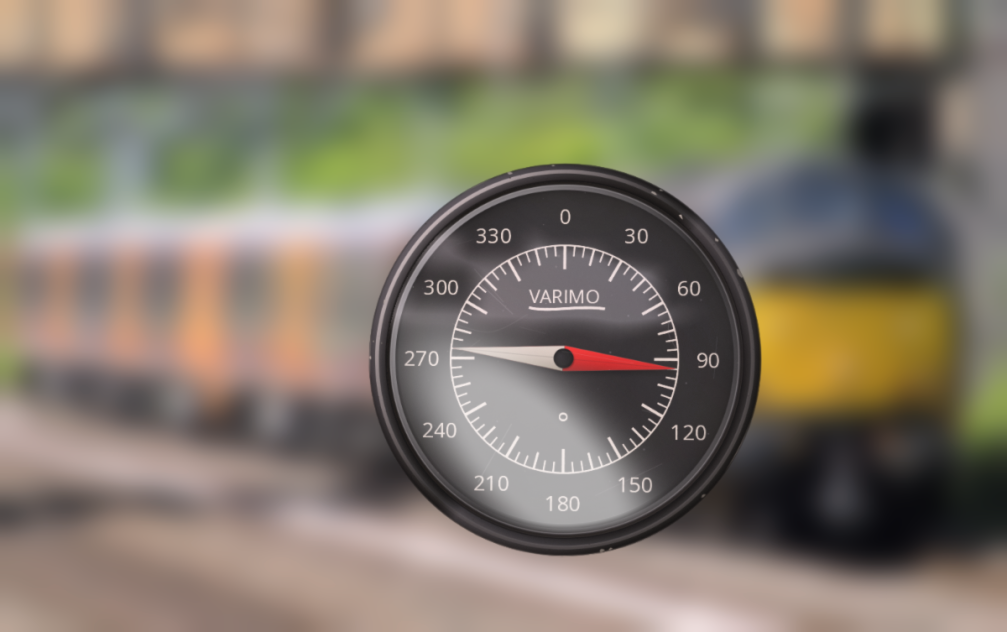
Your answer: 95 °
